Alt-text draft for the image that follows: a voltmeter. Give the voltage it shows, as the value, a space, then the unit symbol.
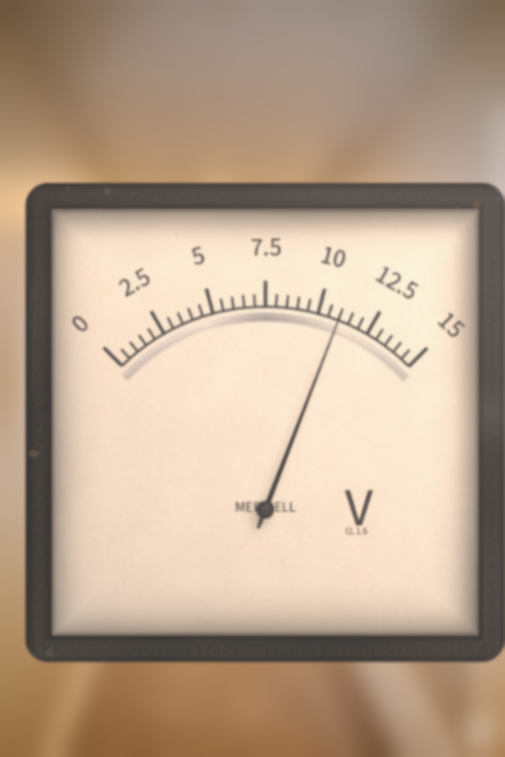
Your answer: 11 V
